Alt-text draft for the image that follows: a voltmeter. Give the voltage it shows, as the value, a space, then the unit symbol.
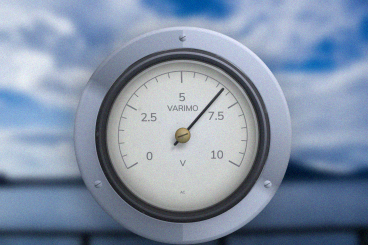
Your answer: 6.75 V
